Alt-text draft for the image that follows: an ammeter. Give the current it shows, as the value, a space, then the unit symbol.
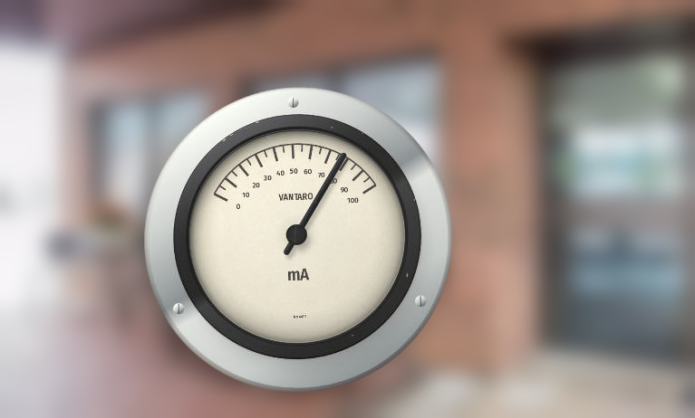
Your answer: 77.5 mA
